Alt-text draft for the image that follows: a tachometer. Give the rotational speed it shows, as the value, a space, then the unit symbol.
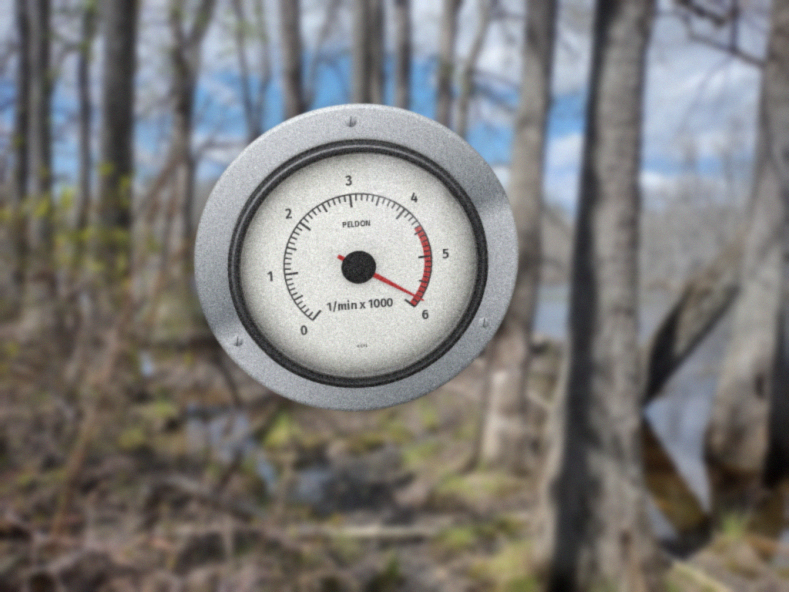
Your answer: 5800 rpm
